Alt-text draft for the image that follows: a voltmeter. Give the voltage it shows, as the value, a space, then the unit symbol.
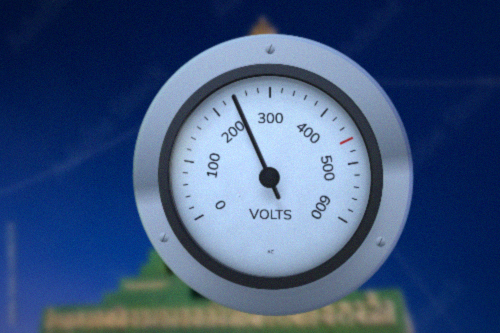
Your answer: 240 V
